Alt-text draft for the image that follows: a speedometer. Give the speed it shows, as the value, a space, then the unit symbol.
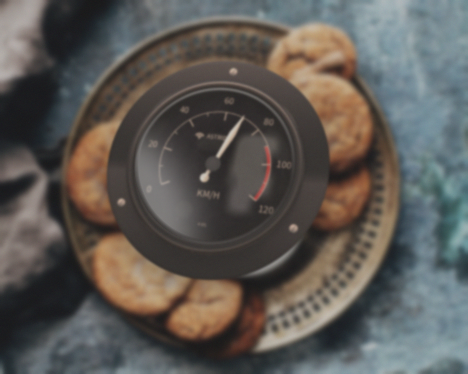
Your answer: 70 km/h
